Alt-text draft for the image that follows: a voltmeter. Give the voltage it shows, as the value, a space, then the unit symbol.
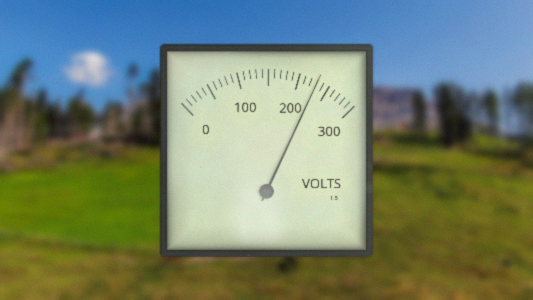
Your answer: 230 V
